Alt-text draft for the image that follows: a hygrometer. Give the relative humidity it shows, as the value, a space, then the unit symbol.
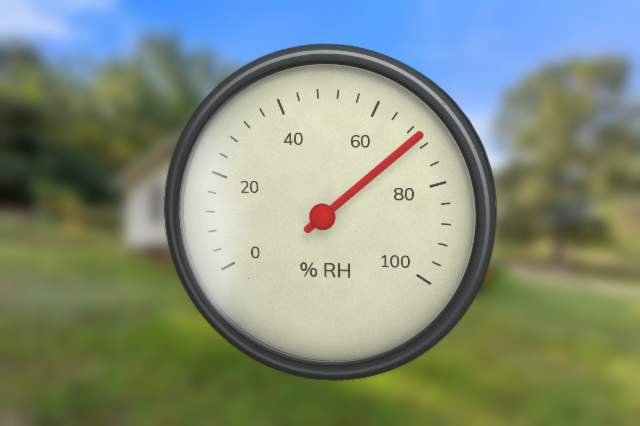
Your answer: 70 %
